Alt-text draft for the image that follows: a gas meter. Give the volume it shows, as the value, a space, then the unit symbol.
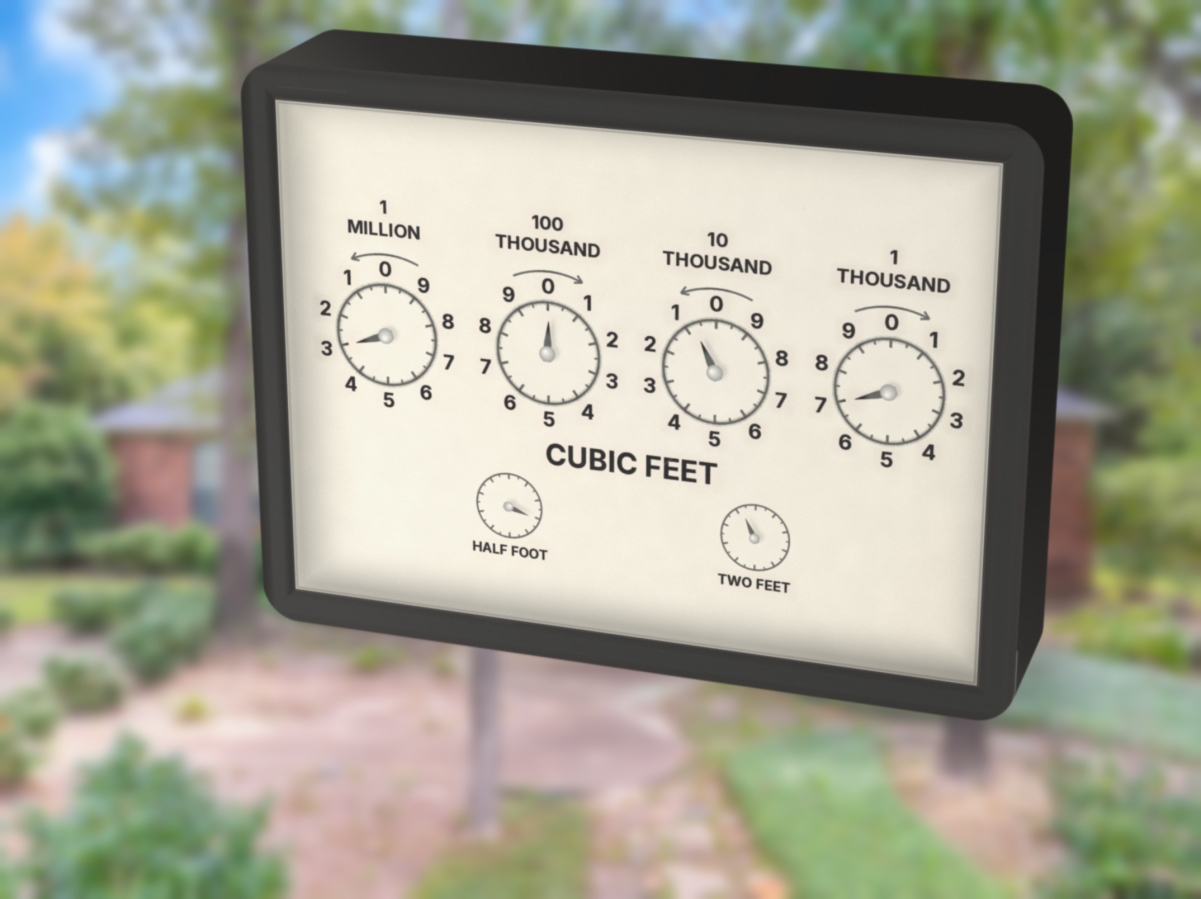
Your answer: 300700 ft³
